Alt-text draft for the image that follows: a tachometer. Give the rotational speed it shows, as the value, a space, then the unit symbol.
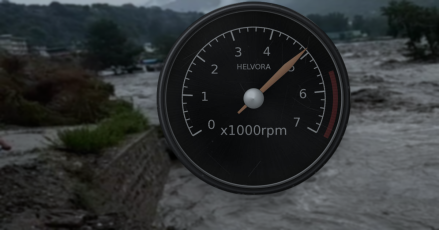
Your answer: 4900 rpm
